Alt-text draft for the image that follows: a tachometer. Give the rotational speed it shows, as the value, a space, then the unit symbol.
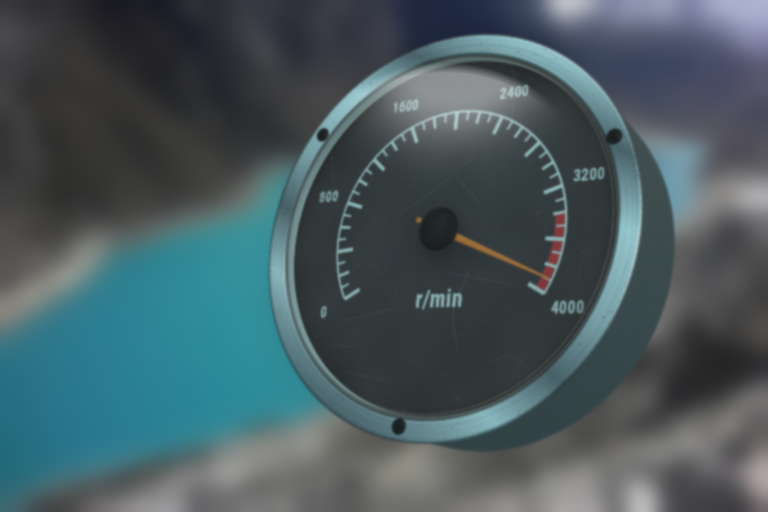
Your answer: 3900 rpm
